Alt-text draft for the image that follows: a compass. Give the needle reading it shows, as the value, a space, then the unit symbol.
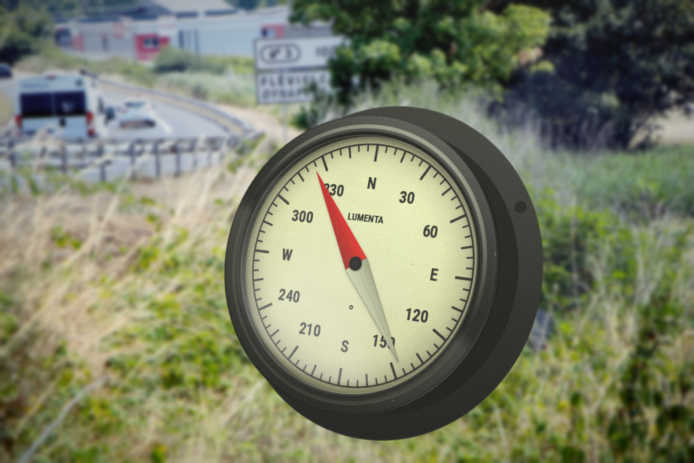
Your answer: 325 °
